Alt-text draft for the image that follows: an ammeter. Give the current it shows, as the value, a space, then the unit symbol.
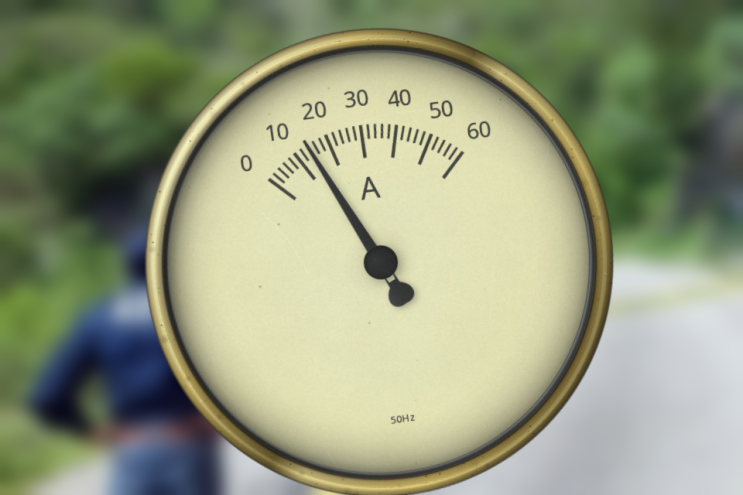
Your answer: 14 A
